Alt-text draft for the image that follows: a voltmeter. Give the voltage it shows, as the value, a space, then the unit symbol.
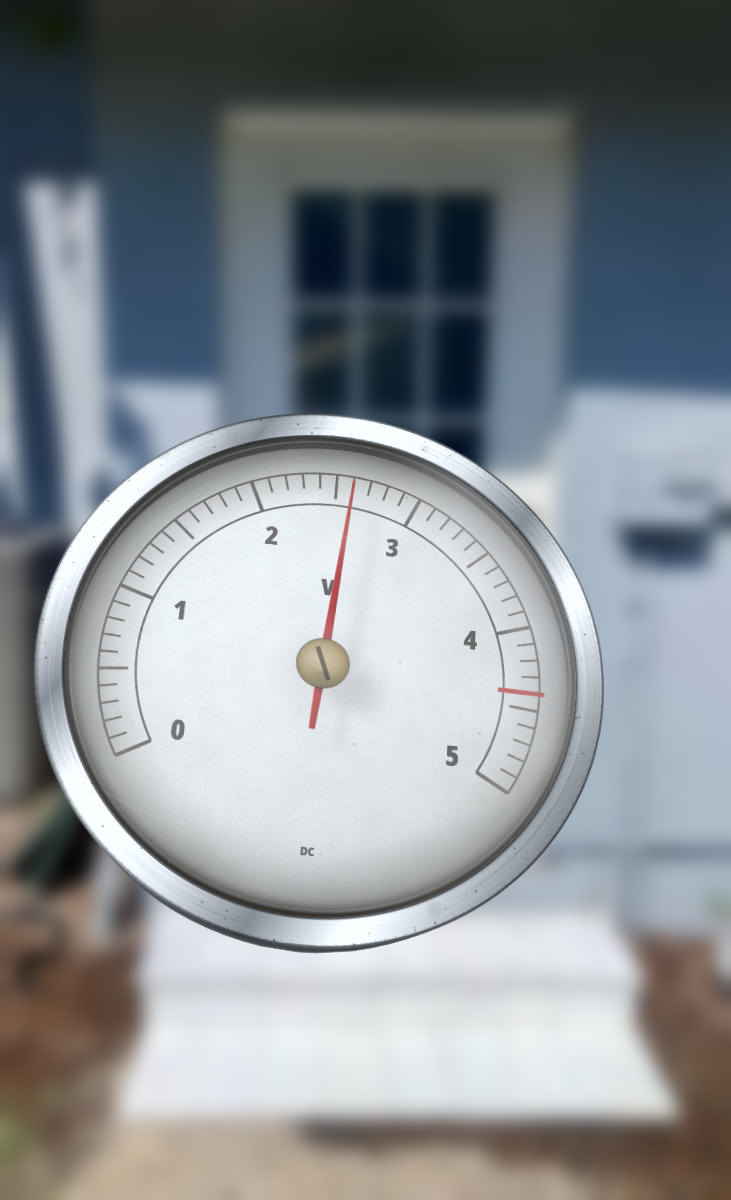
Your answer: 2.6 V
